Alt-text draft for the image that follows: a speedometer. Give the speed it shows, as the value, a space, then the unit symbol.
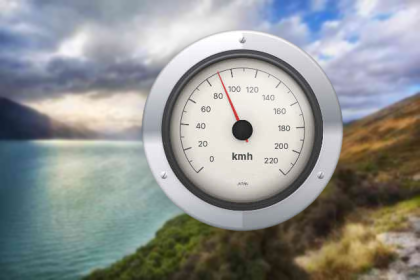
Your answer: 90 km/h
